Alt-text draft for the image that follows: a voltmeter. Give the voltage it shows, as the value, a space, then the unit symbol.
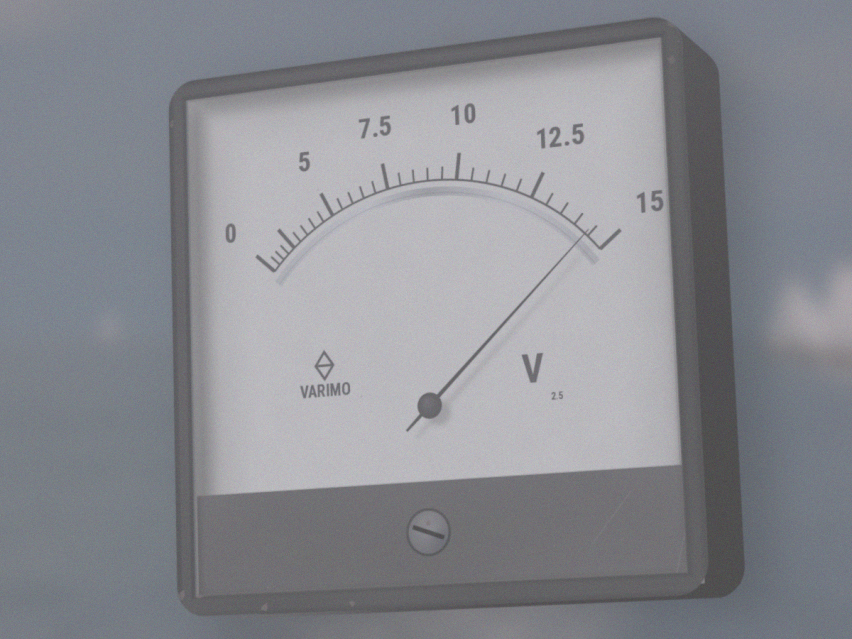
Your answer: 14.5 V
